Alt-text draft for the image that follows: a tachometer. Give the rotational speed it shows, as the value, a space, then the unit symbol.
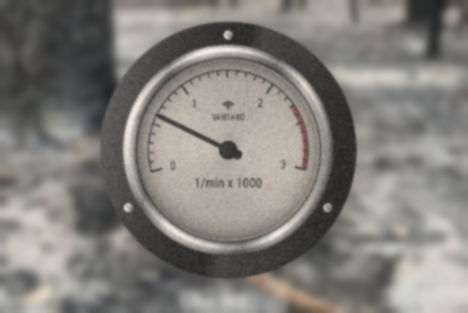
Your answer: 600 rpm
